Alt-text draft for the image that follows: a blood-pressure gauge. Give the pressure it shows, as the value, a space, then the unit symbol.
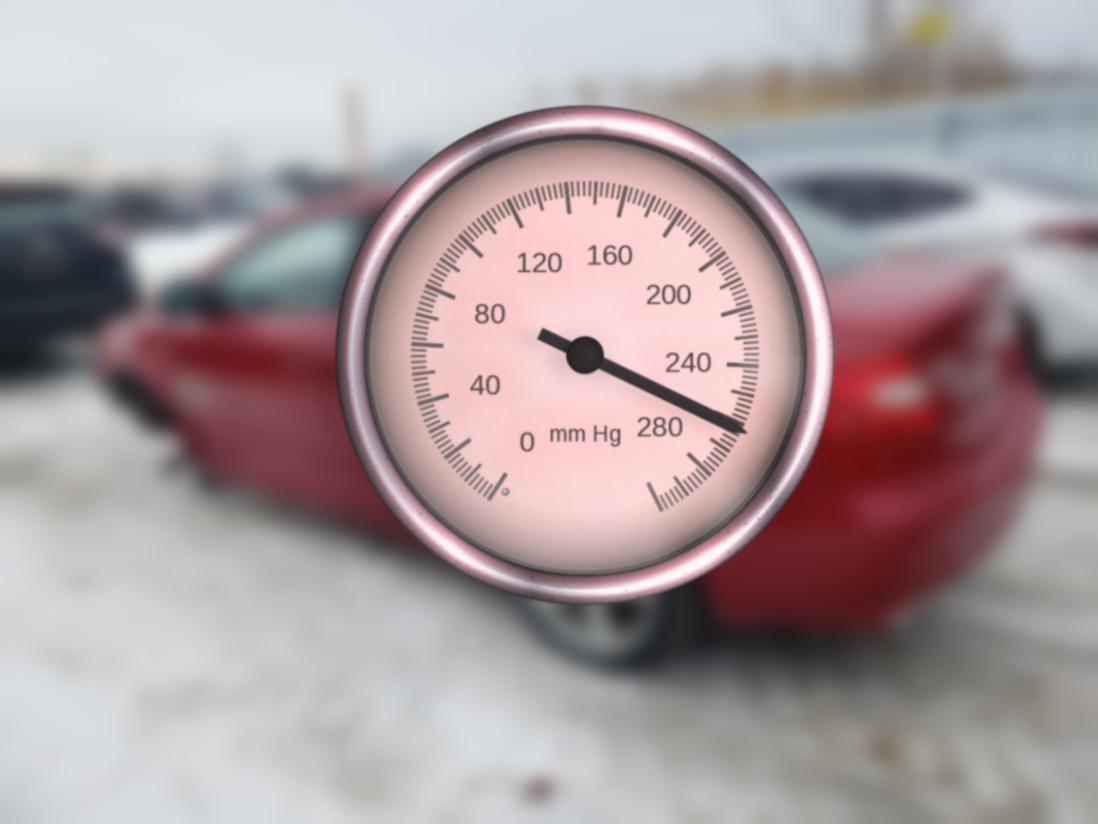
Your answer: 262 mmHg
